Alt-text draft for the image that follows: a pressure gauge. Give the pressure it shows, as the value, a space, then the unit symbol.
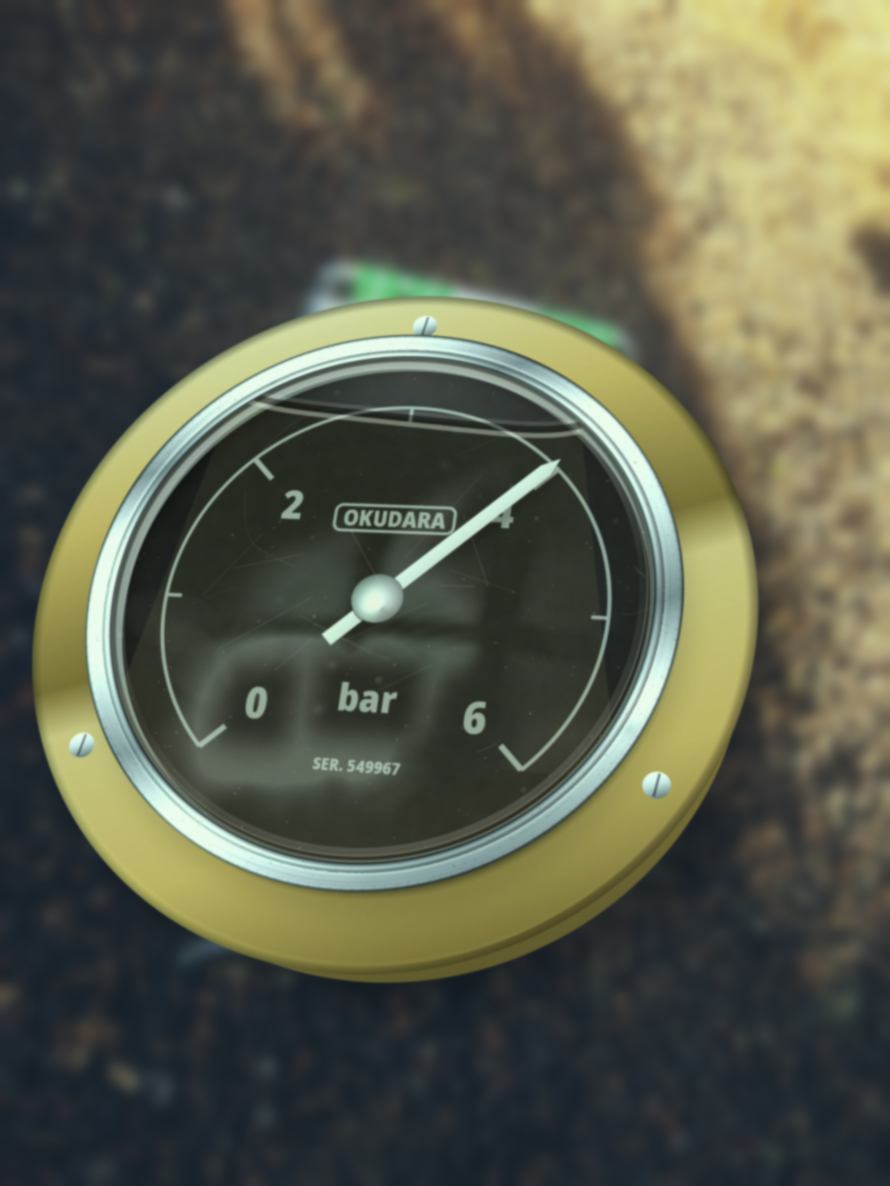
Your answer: 4 bar
